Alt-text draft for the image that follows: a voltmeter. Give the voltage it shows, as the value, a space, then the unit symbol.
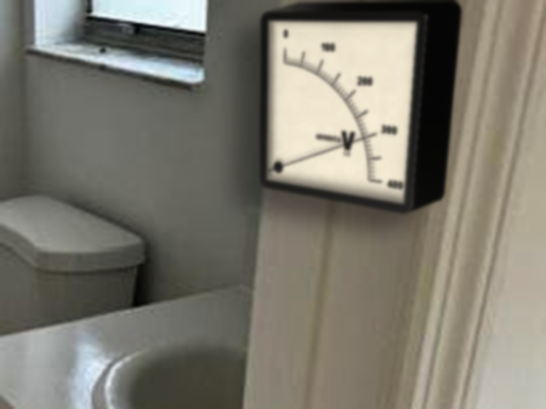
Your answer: 300 V
